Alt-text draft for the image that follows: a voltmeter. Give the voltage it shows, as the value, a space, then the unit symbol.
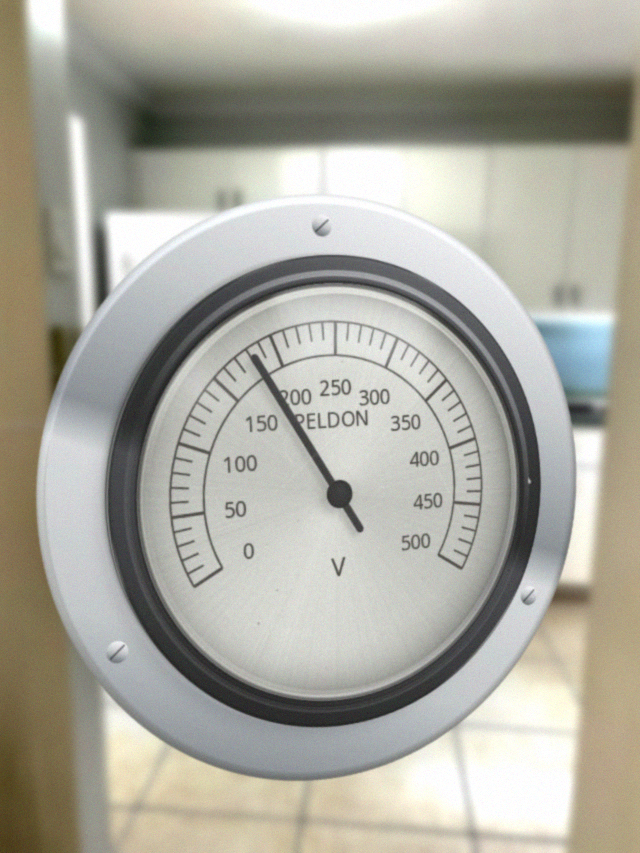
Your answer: 180 V
